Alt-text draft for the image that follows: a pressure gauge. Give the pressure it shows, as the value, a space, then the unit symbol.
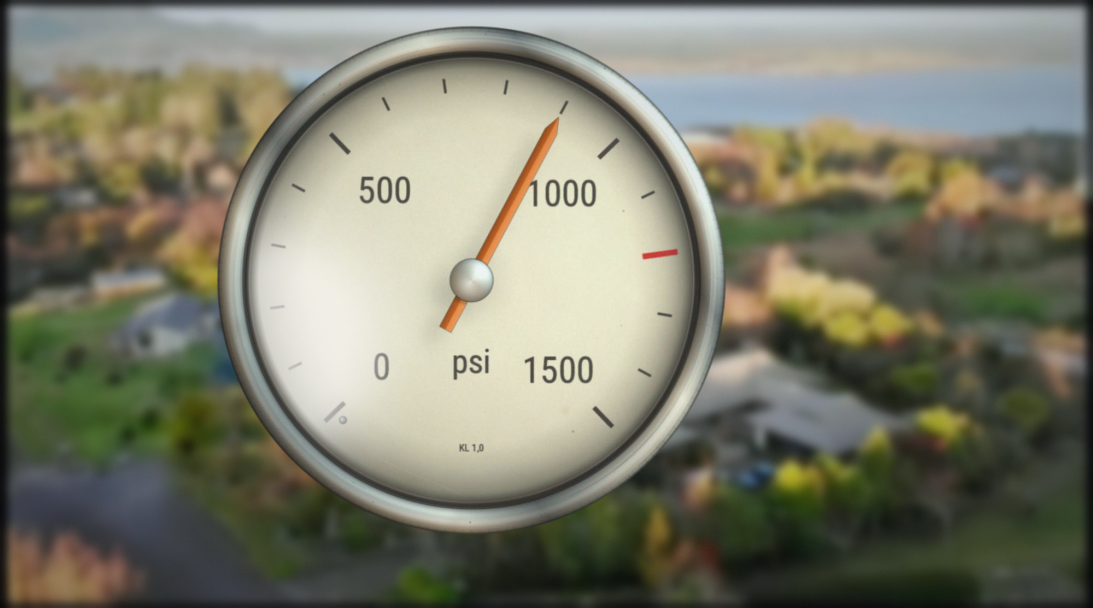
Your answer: 900 psi
